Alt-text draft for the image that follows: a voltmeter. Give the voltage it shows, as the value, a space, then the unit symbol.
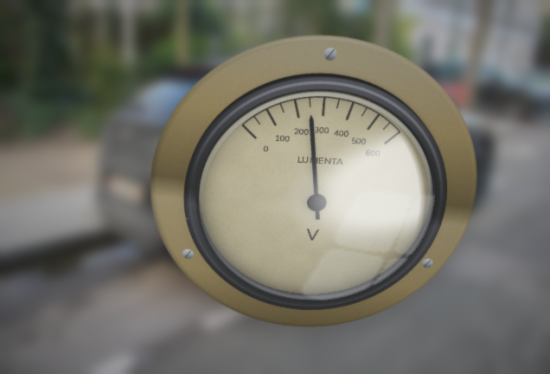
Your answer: 250 V
